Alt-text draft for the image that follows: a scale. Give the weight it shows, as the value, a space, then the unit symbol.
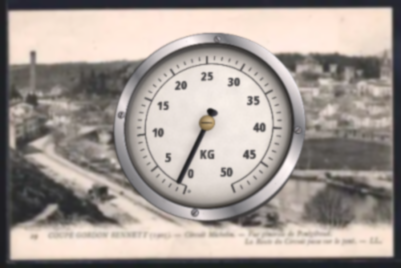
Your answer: 1 kg
